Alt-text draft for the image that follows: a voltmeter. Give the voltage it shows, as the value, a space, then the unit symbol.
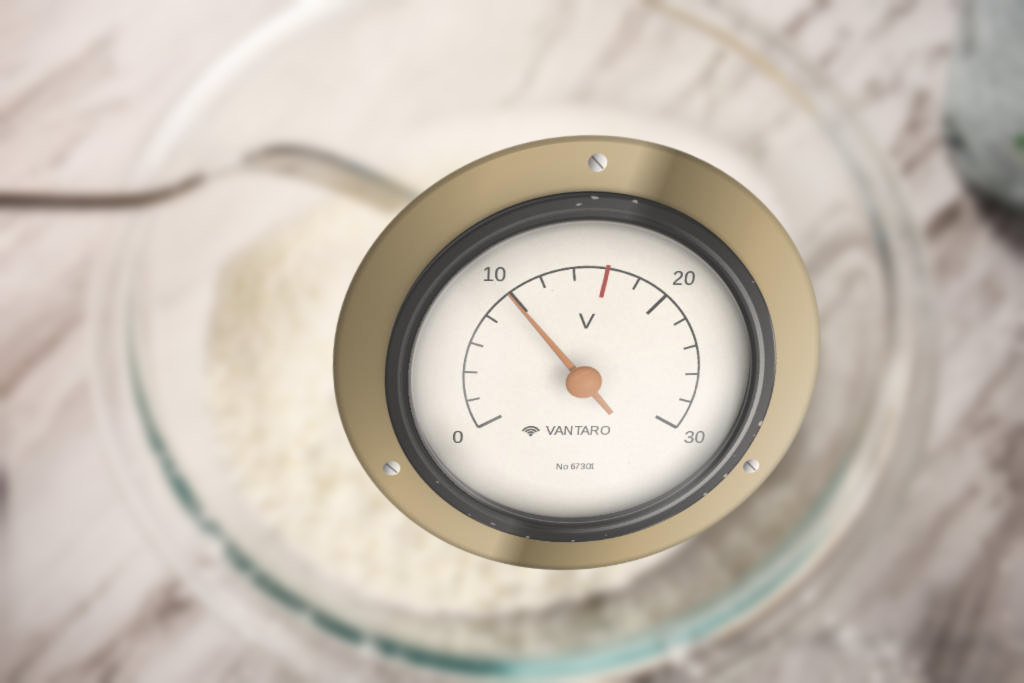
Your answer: 10 V
